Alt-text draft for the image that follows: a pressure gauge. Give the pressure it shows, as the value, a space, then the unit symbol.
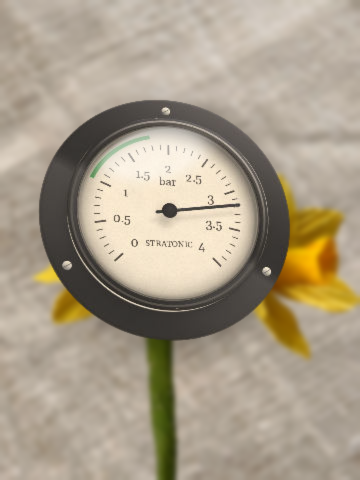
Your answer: 3.2 bar
